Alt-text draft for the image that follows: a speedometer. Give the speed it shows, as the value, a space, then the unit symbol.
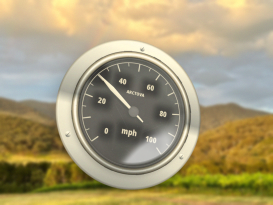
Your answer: 30 mph
